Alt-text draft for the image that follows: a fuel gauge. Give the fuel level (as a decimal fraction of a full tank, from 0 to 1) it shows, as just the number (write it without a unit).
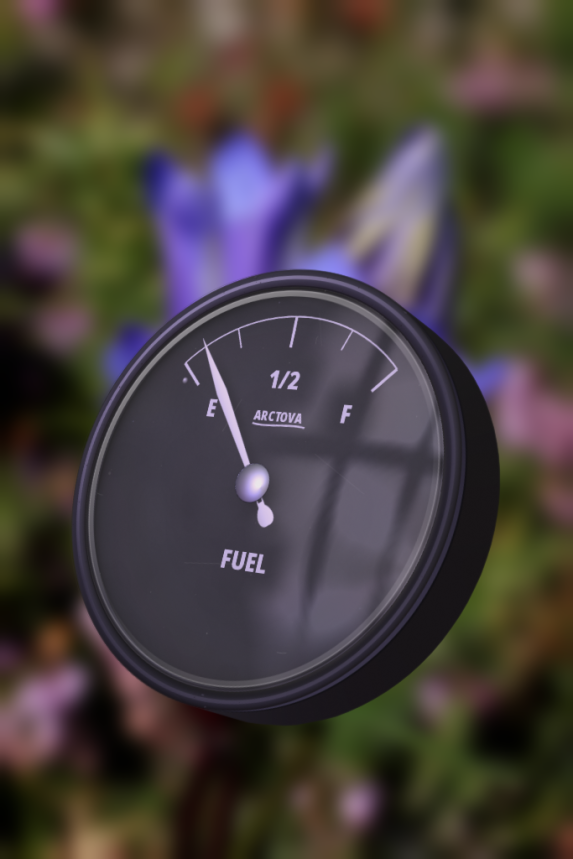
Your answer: 0.125
